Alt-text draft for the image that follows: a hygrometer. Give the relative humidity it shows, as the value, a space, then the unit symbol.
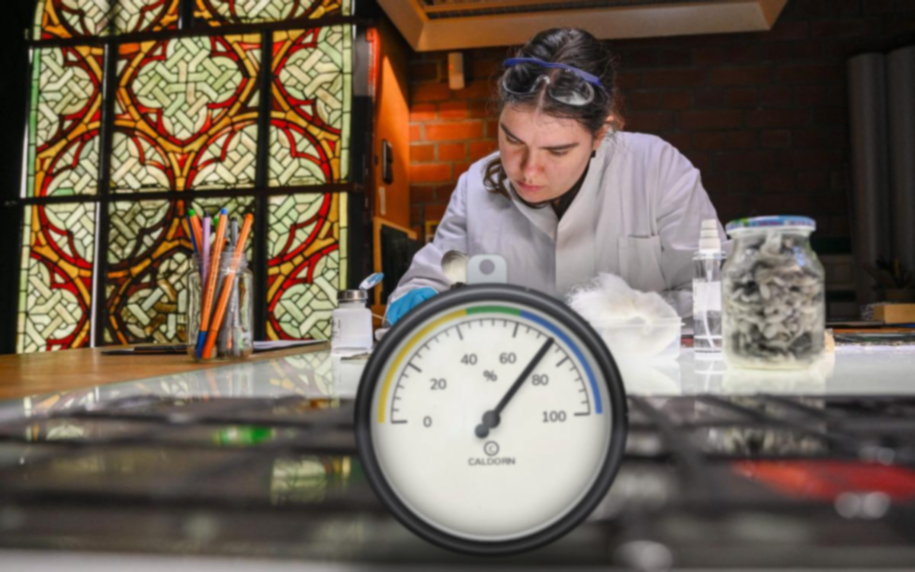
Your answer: 72 %
